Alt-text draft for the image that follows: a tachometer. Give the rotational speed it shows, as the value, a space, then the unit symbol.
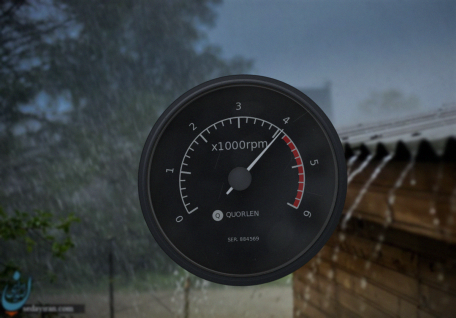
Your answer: 4100 rpm
